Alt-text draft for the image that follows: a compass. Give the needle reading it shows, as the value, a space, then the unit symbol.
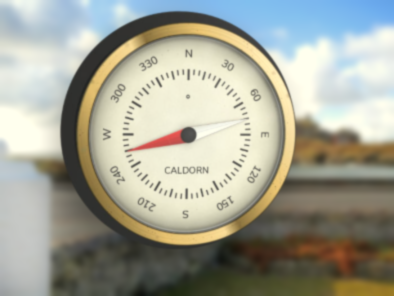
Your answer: 255 °
